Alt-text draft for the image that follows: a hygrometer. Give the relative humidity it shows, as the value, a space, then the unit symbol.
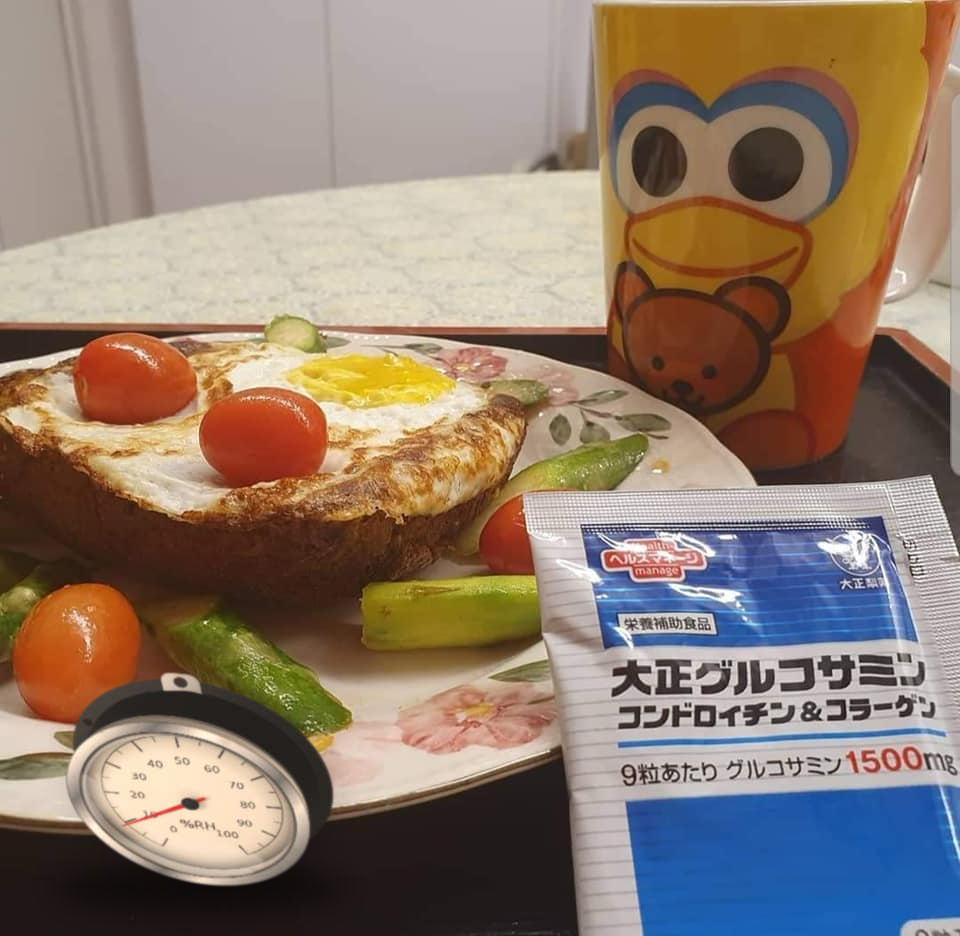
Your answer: 10 %
